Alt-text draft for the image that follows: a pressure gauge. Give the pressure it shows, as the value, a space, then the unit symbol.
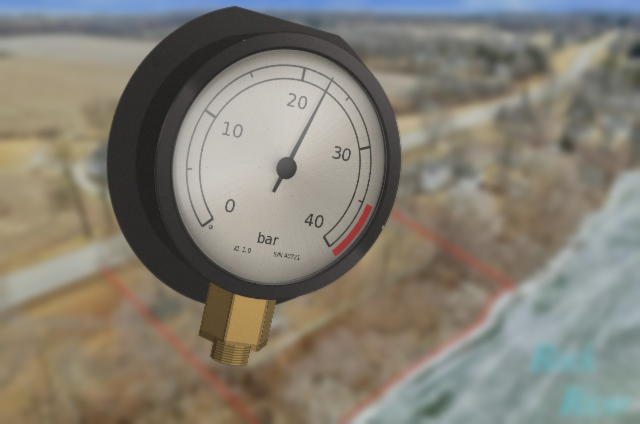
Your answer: 22.5 bar
